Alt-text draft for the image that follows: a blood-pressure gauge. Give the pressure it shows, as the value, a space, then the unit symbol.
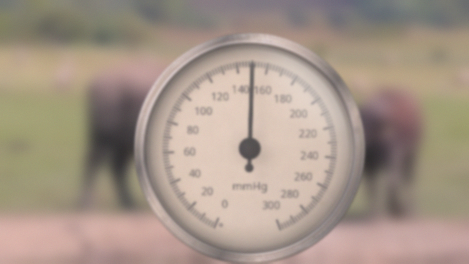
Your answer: 150 mmHg
